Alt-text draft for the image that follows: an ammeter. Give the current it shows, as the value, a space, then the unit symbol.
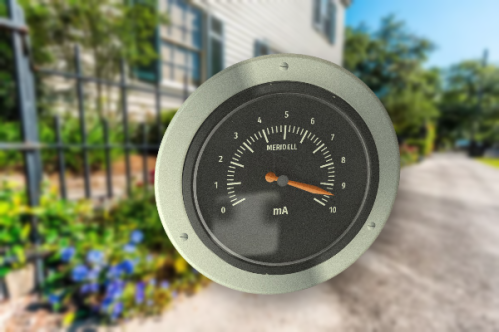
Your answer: 9.4 mA
